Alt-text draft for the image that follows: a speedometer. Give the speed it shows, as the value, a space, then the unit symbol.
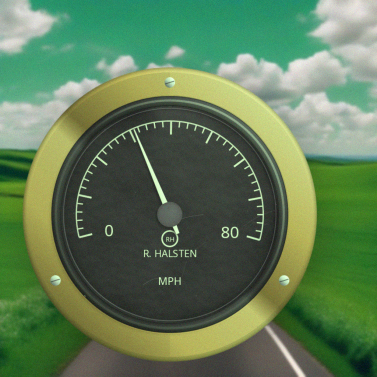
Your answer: 31 mph
